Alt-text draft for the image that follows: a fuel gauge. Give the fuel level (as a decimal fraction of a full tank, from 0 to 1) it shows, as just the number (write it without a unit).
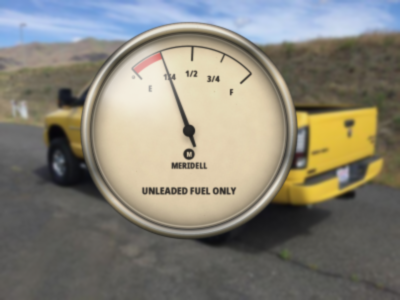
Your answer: 0.25
